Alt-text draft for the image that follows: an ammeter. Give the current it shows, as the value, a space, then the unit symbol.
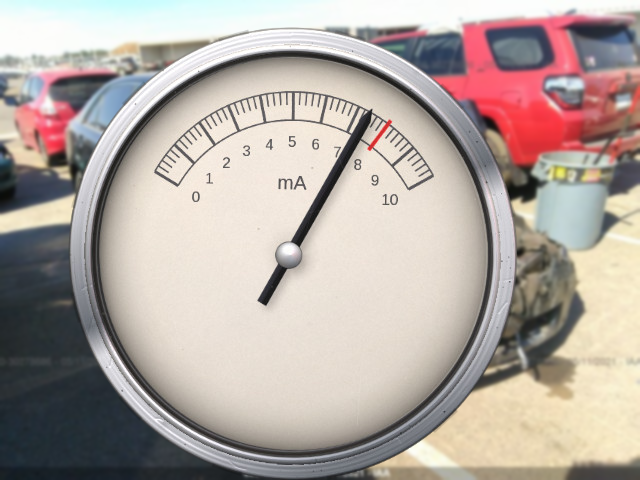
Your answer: 7.4 mA
